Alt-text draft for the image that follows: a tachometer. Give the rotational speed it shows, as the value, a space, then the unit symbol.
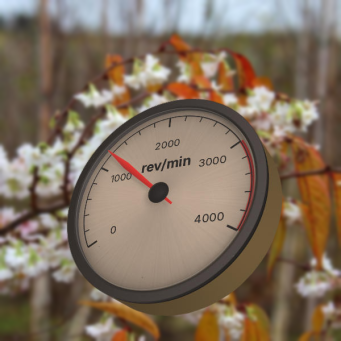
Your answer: 1200 rpm
